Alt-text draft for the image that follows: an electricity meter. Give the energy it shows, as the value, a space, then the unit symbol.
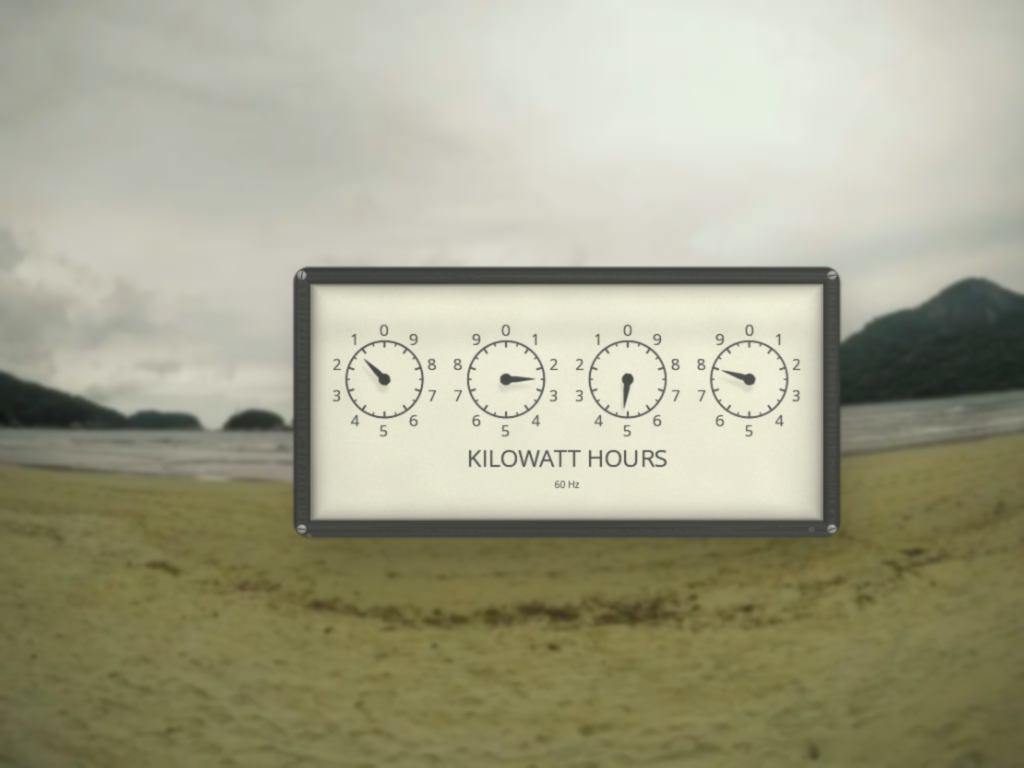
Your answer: 1248 kWh
